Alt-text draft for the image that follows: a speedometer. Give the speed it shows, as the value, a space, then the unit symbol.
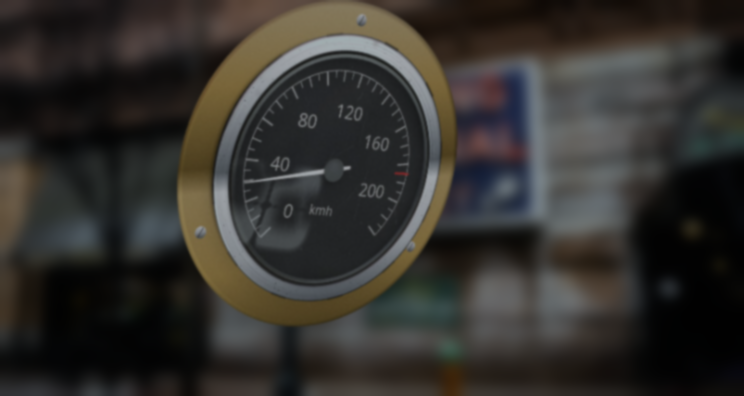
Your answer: 30 km/h
